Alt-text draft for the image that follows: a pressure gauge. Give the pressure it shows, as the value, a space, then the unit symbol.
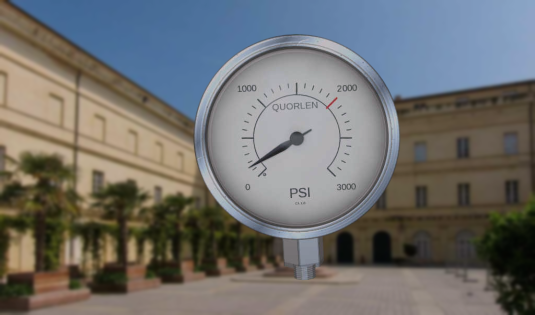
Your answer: 150 psi
